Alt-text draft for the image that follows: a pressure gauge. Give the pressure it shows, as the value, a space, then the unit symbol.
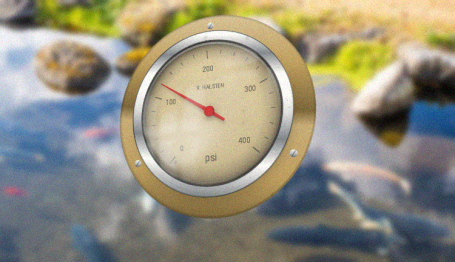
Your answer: 120 psi
